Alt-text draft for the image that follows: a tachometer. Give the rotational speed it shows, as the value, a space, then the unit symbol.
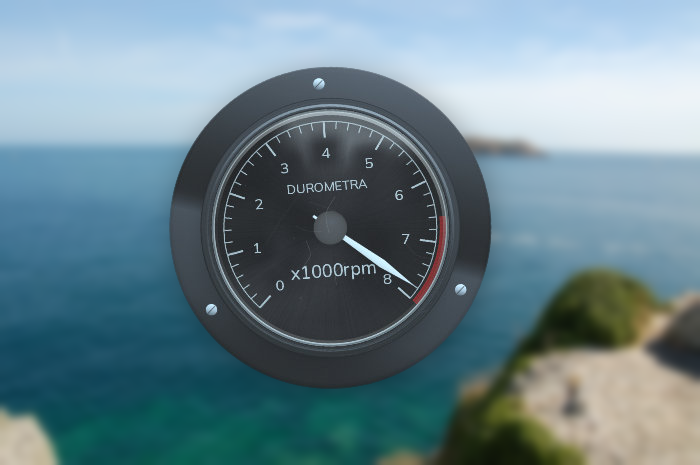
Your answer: 7800 rpm
